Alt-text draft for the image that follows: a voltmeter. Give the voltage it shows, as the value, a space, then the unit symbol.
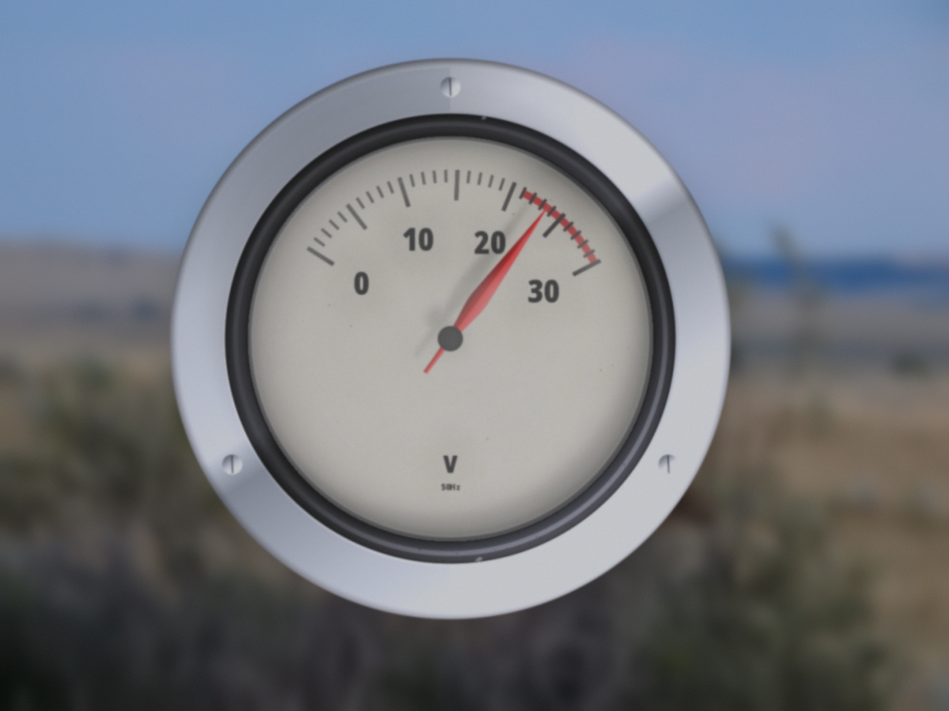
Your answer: 23.5 V
